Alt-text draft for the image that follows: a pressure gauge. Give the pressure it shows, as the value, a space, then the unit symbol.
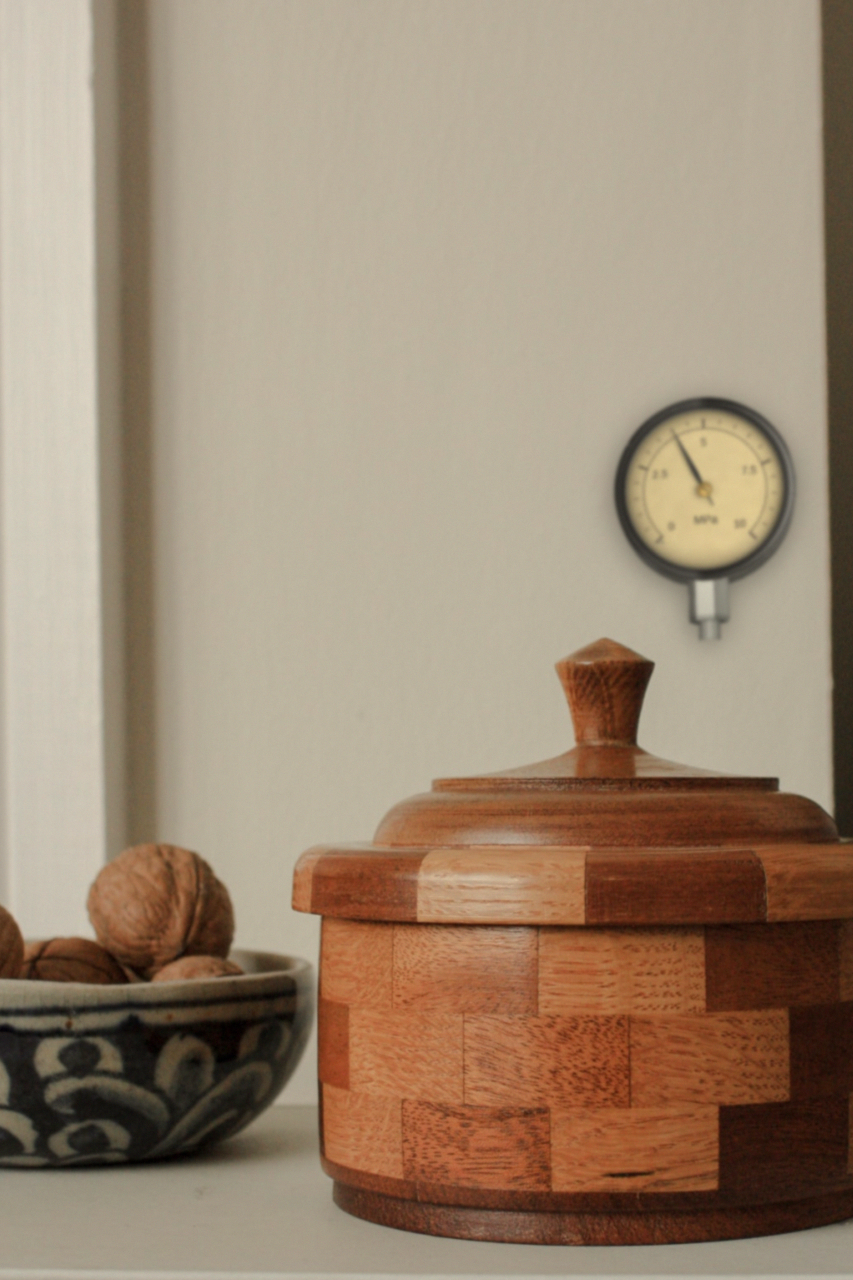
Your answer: 4 MPa
